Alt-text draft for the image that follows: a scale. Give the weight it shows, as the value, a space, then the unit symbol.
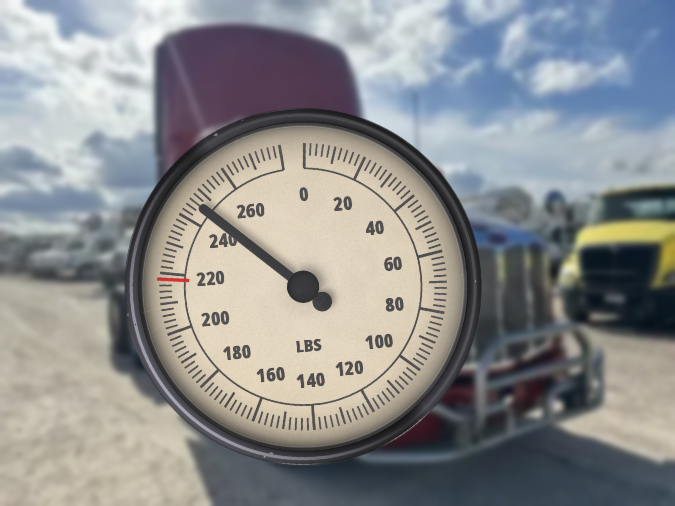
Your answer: 246 lb
